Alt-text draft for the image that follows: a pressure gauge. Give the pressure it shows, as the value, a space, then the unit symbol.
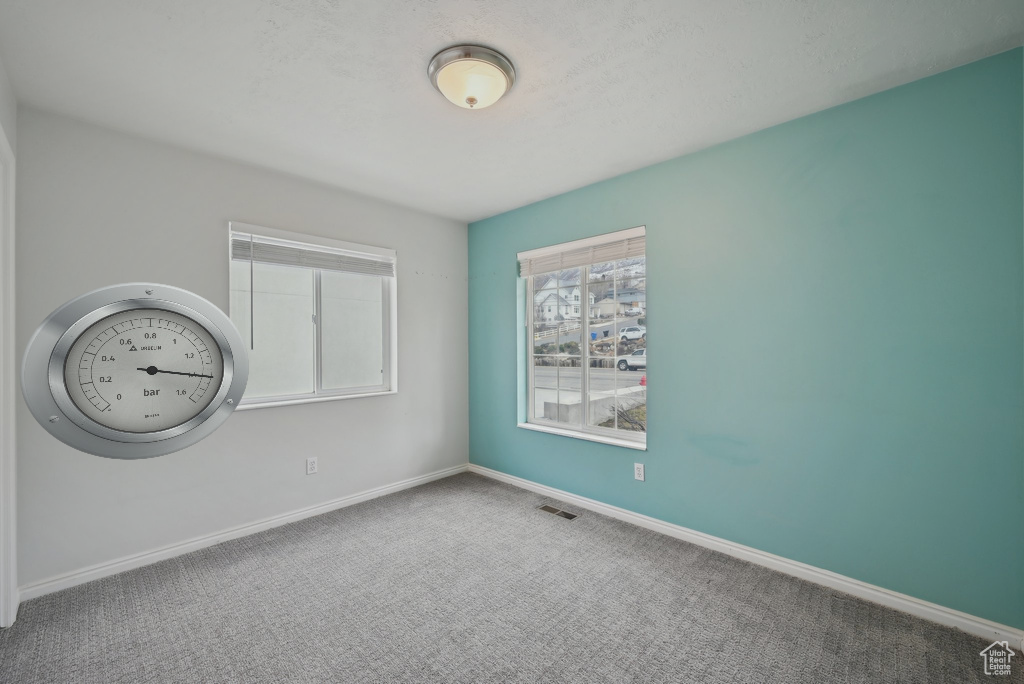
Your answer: 1.4 bar
